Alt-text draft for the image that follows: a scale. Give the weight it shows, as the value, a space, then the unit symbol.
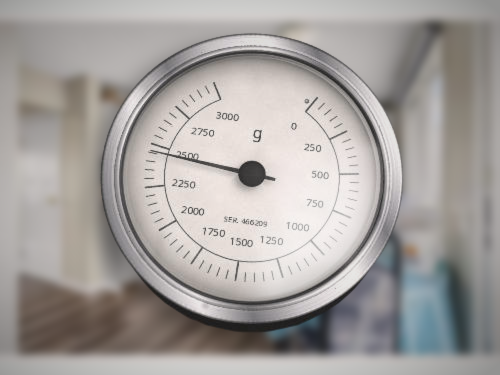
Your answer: 2450 g
